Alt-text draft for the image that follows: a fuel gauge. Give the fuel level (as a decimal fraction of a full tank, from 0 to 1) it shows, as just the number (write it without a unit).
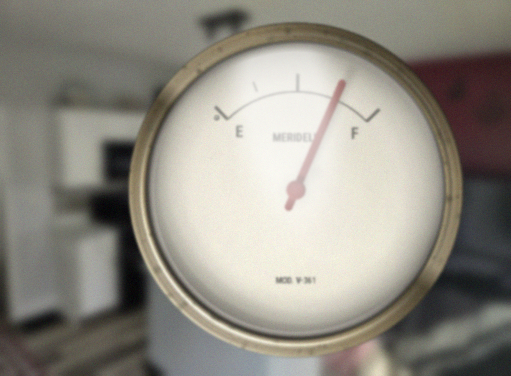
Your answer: 0.75
